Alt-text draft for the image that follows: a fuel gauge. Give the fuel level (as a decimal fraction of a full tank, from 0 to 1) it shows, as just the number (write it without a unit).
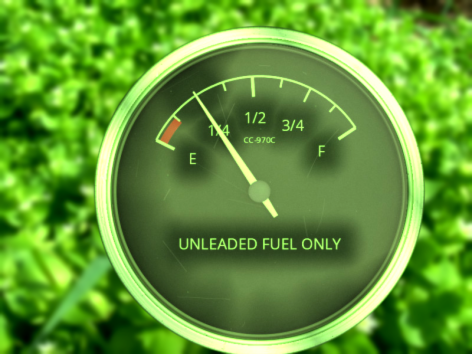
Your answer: 0.25
